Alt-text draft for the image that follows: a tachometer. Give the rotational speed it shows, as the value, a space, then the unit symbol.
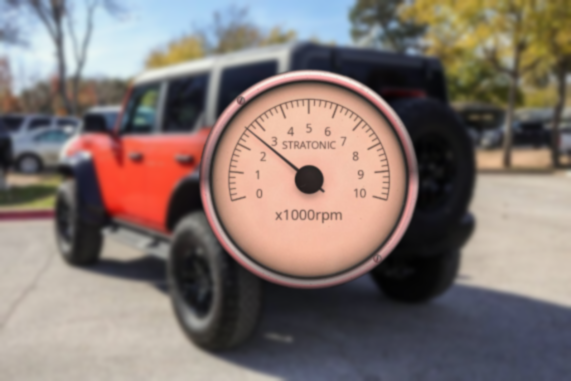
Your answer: 2600 rpm
